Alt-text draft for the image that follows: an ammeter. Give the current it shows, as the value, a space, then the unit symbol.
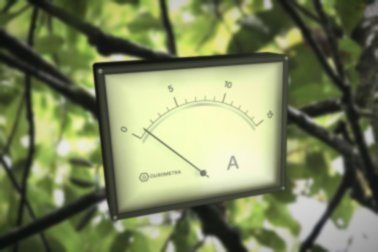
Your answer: 1 A
